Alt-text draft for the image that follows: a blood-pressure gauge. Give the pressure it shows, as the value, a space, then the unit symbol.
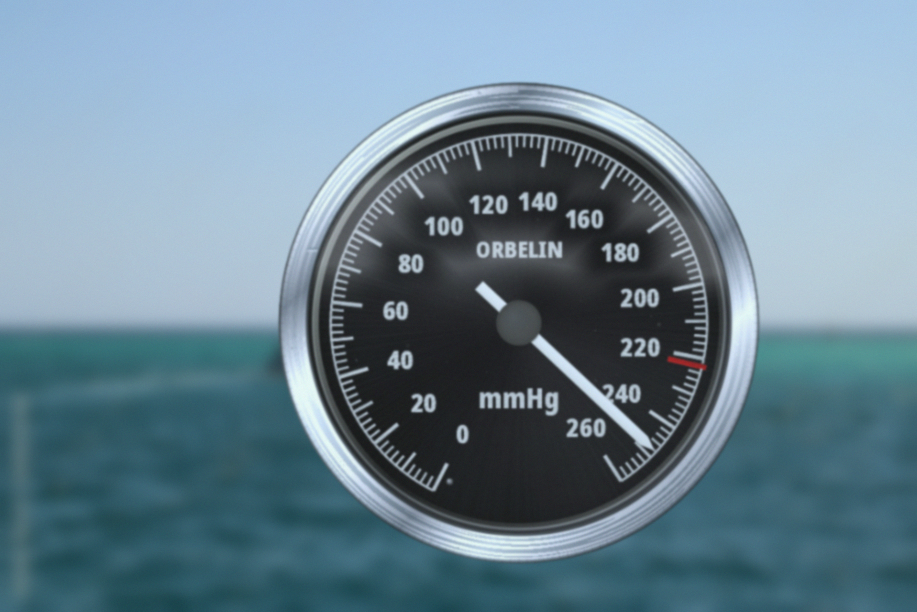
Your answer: 248 mmHg
